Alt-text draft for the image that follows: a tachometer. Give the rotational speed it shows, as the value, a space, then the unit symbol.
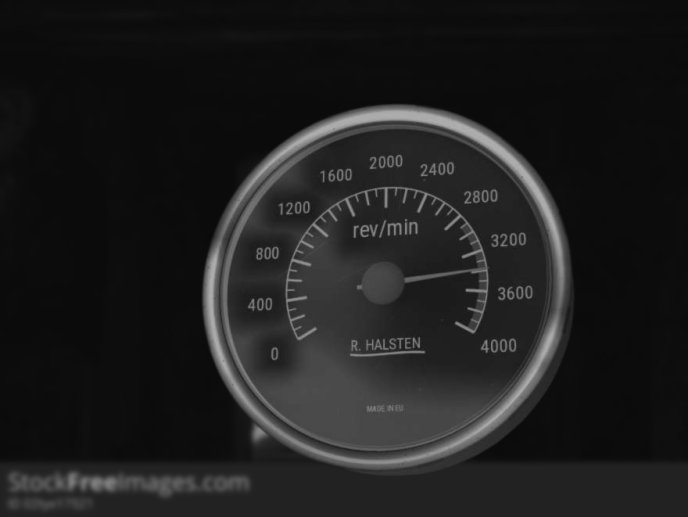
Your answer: 3400 rpm
